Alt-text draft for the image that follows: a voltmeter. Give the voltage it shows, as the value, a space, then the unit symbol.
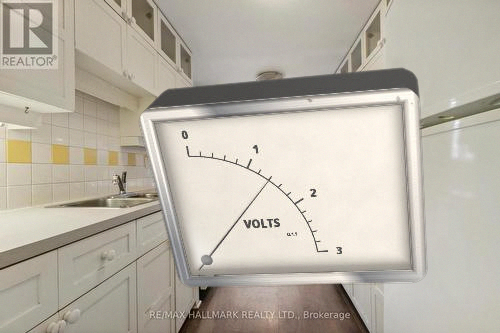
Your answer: 1.4 V
